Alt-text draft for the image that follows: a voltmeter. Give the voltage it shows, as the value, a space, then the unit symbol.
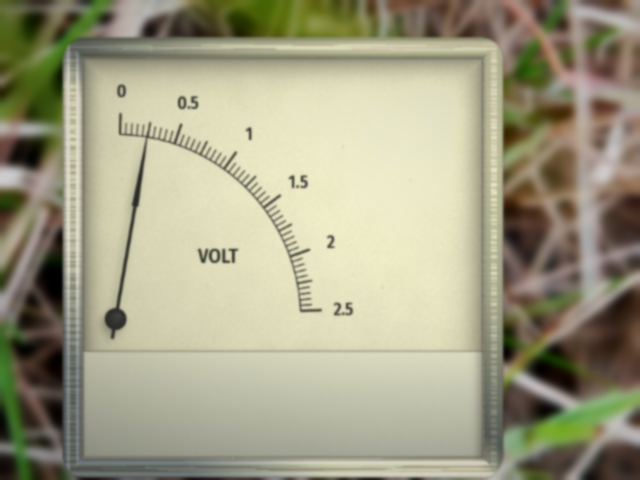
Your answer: 0.25 V
